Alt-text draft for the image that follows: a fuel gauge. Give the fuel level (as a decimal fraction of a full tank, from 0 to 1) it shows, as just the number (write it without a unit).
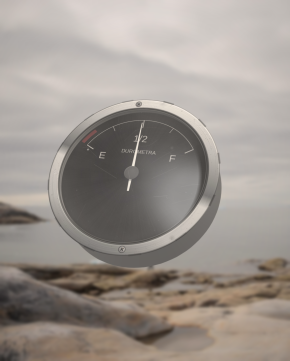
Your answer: 0.5
